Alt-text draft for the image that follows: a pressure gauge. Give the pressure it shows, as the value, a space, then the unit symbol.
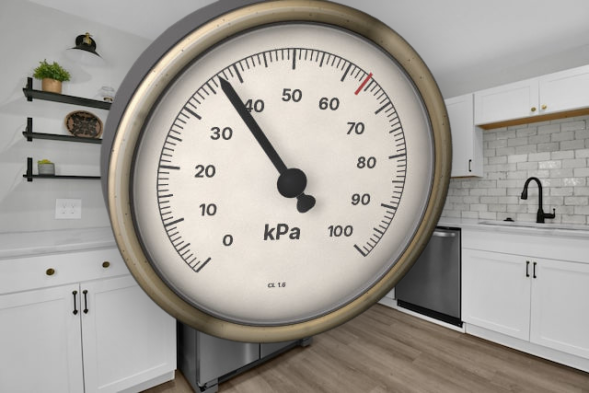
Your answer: 37 kPa
